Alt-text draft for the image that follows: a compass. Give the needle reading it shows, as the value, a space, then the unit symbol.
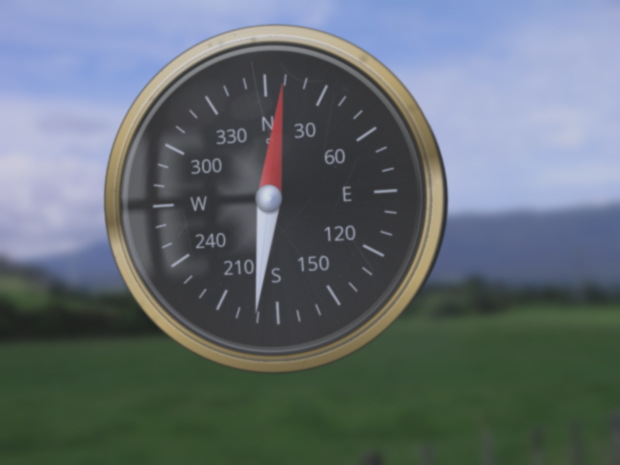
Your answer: 10 °
